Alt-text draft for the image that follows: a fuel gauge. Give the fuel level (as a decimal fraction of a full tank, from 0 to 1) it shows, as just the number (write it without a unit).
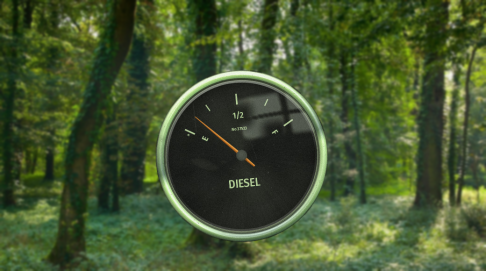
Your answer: 0.125
